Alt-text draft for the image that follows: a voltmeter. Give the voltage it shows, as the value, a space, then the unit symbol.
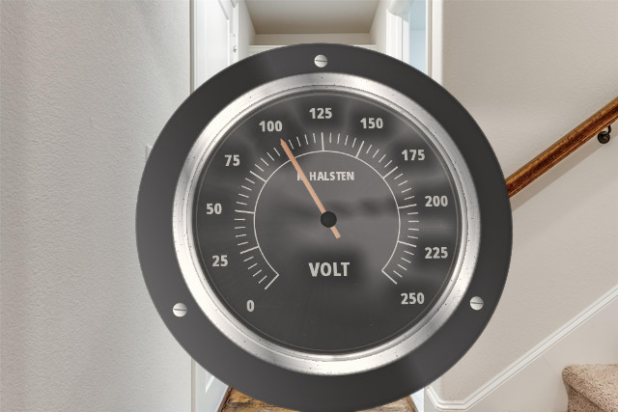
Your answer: 100 V
